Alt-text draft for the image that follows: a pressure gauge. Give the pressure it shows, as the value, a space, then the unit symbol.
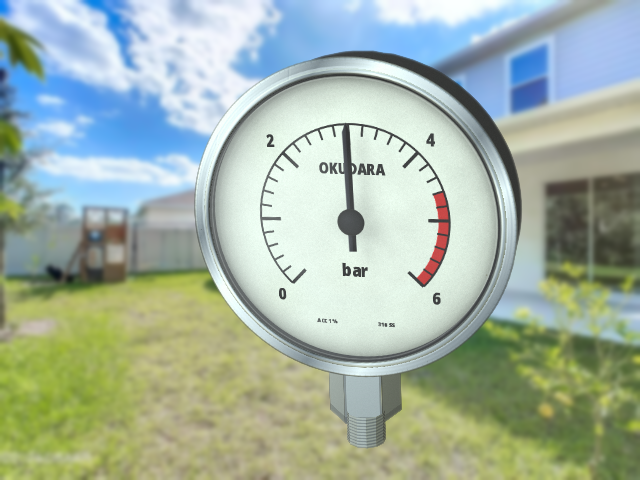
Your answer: 3 bar
